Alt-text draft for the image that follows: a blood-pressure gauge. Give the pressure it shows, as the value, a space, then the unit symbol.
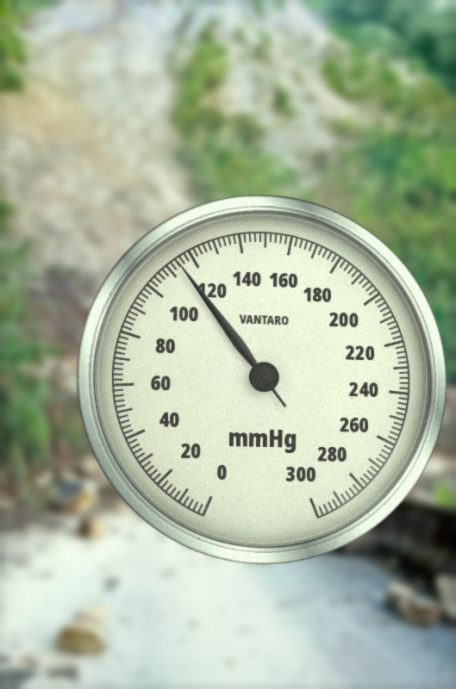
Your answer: 114 mmHg
